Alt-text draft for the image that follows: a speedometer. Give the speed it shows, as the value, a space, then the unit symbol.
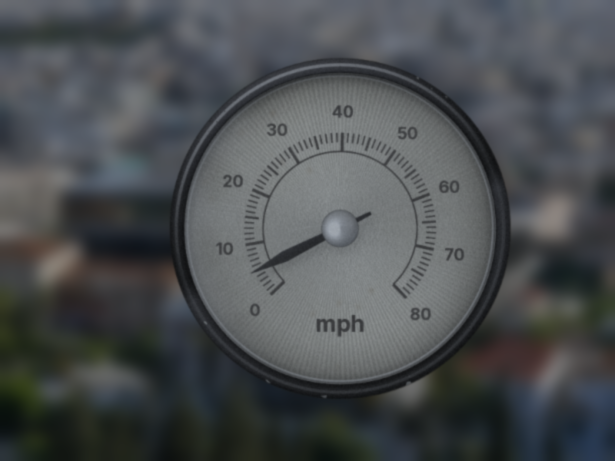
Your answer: 5 mph
